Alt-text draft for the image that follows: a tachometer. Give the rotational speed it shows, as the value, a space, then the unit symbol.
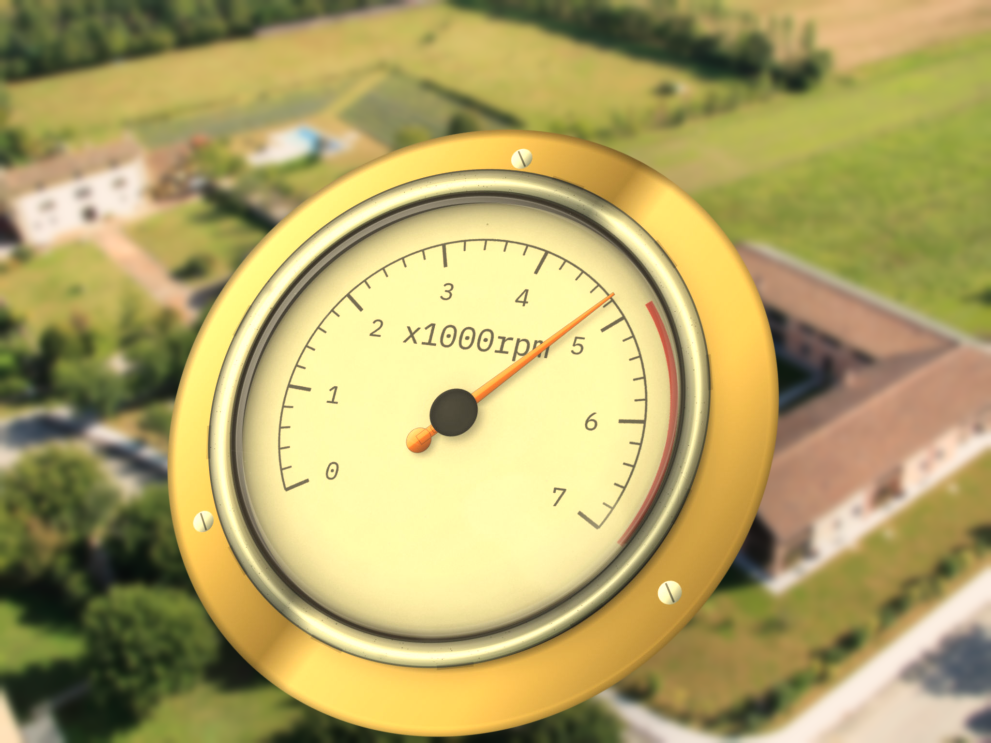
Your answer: 4800 rpm
